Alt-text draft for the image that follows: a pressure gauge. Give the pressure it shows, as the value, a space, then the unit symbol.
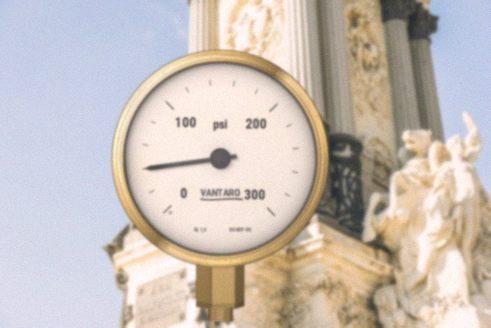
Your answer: 40 psi
